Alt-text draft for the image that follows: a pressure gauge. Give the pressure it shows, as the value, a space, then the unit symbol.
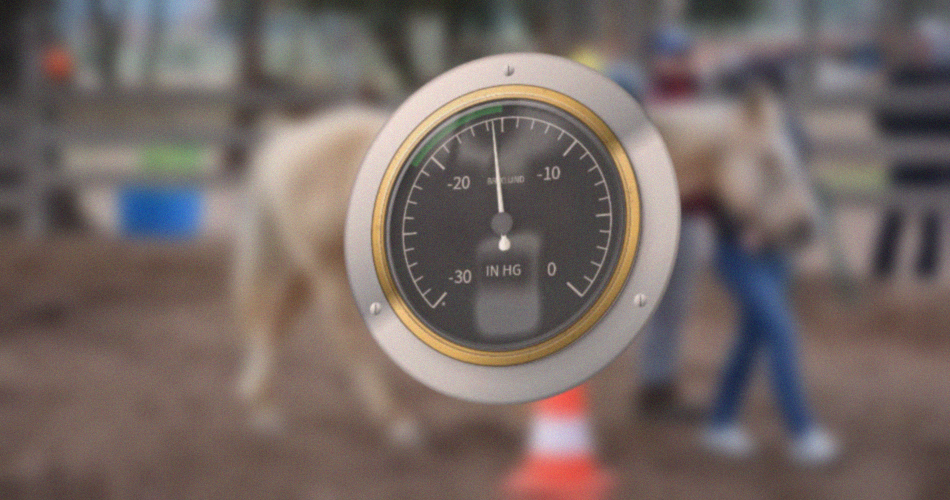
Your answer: -15.5 inHg
